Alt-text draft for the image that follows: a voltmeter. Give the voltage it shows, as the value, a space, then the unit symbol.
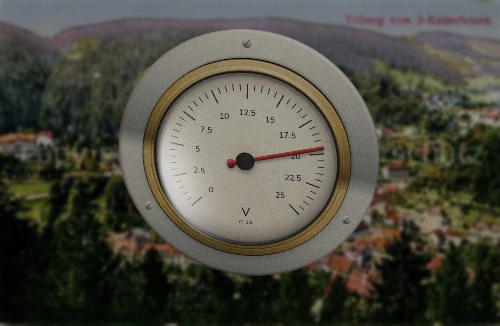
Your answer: 19.5 V
